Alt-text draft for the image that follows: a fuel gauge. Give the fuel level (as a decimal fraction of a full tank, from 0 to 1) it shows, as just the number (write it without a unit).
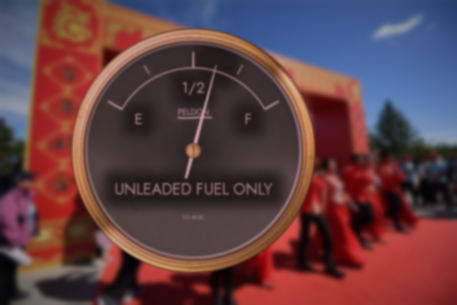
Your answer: 0.625
